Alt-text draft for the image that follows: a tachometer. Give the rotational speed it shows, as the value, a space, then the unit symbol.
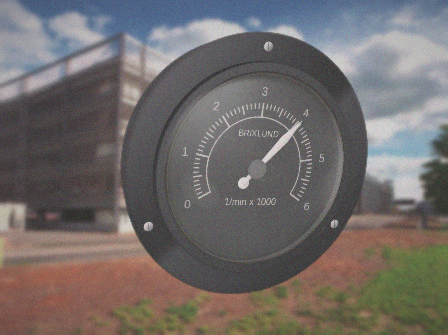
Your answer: 4000 rpm
